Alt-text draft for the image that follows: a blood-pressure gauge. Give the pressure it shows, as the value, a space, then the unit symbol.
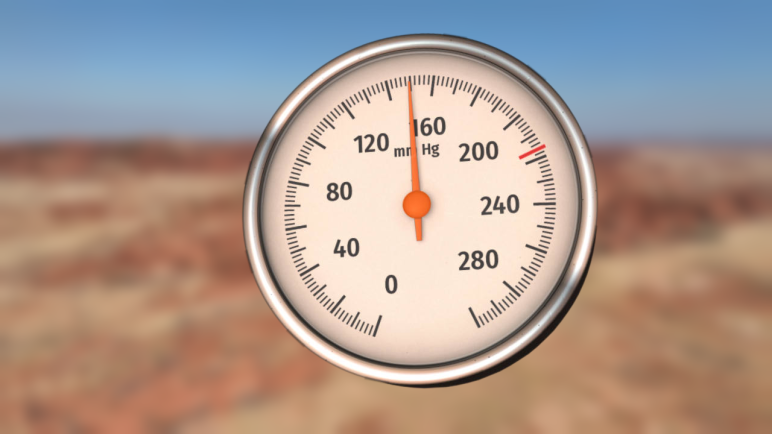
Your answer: 150 mmHg
